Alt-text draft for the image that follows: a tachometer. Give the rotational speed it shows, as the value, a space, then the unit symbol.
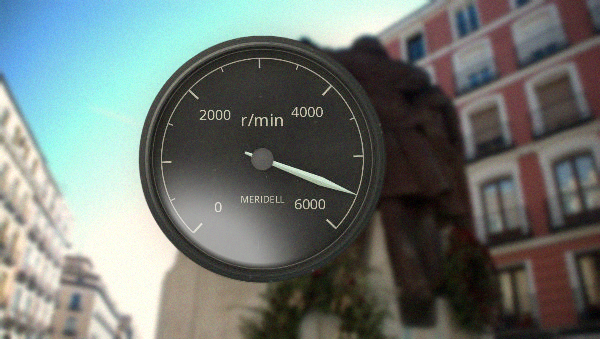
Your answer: 5500 rpm
